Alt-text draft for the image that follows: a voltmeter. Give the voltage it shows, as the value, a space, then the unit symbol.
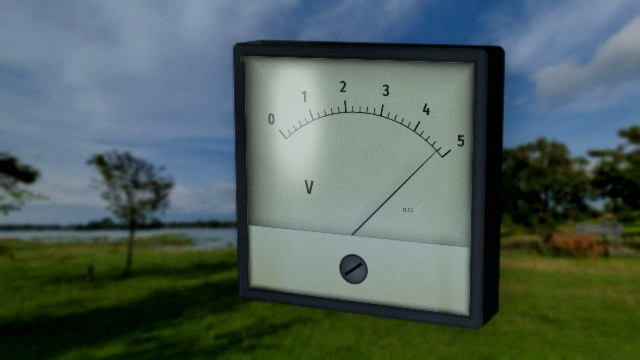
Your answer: 4.8 V
